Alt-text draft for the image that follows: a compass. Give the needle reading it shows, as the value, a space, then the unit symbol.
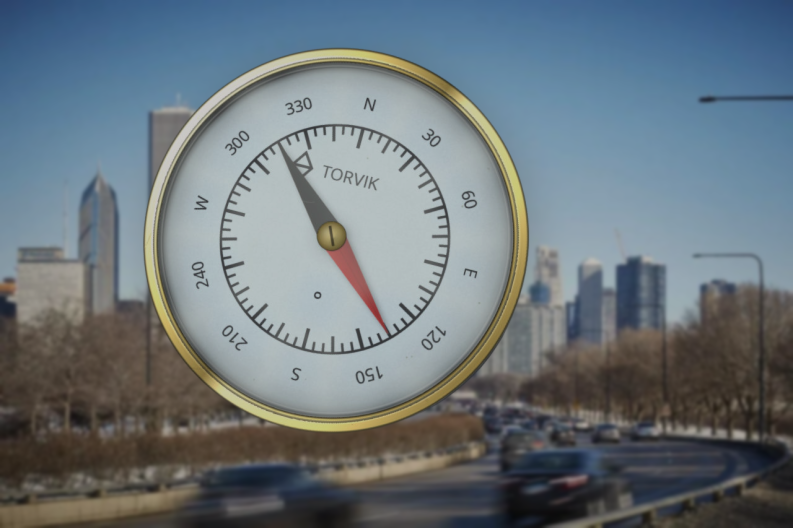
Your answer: 135 °
